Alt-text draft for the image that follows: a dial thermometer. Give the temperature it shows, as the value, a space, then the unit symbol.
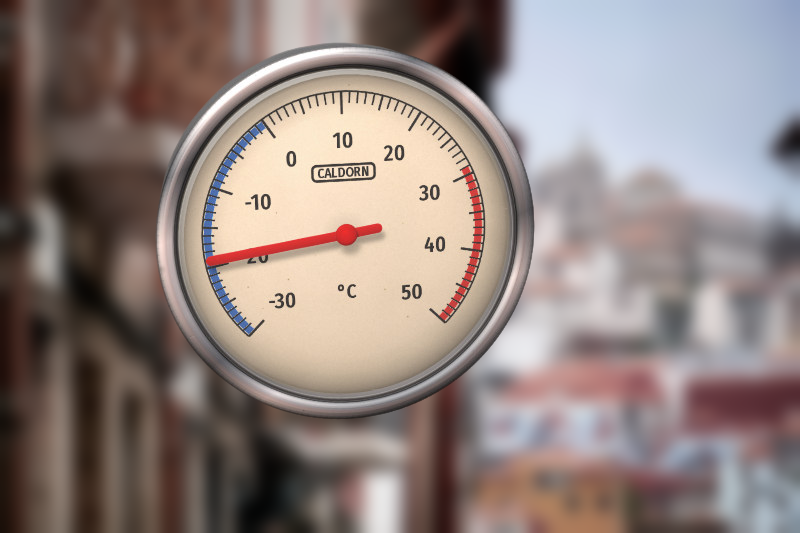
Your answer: -19 °C
